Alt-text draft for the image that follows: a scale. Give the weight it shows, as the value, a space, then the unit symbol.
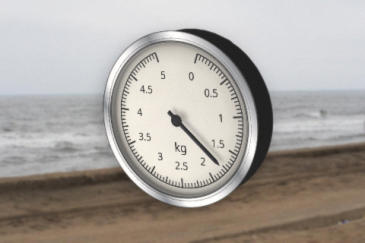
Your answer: 1.75 kg
